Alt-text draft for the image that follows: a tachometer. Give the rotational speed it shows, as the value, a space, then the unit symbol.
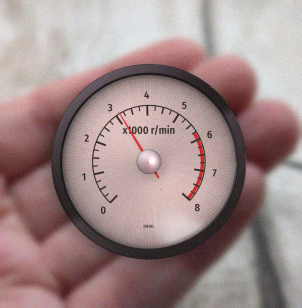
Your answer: 3125 rpm
